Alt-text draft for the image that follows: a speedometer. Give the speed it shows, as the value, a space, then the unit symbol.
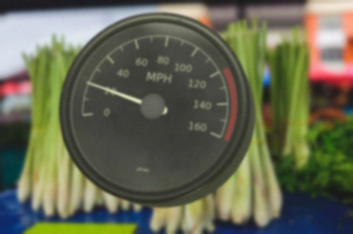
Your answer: 20 mph
